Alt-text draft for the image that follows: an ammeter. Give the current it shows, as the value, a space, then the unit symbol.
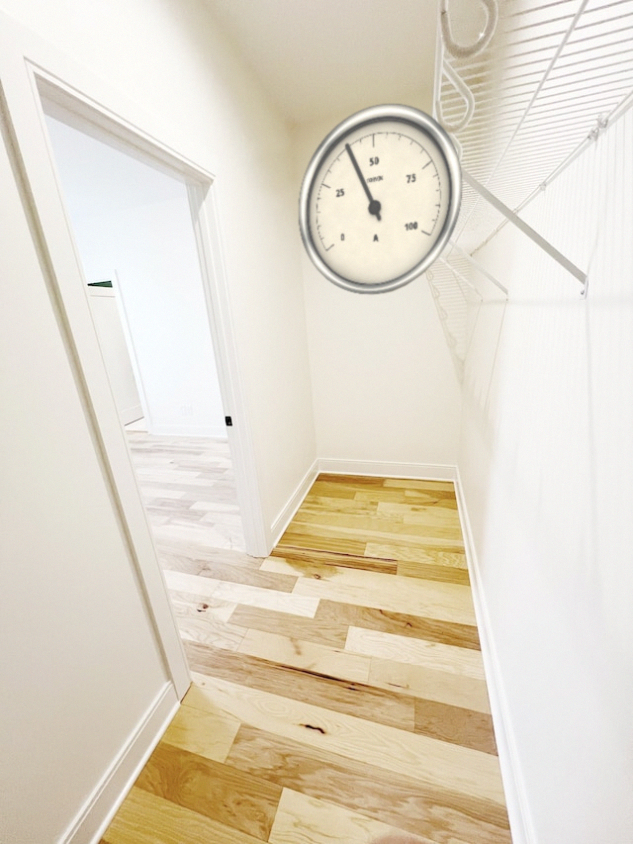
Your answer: 40 A
